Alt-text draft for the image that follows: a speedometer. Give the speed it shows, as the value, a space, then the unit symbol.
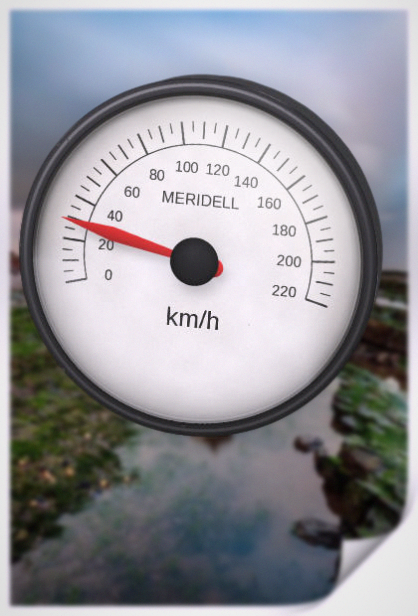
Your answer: 30 km/h
